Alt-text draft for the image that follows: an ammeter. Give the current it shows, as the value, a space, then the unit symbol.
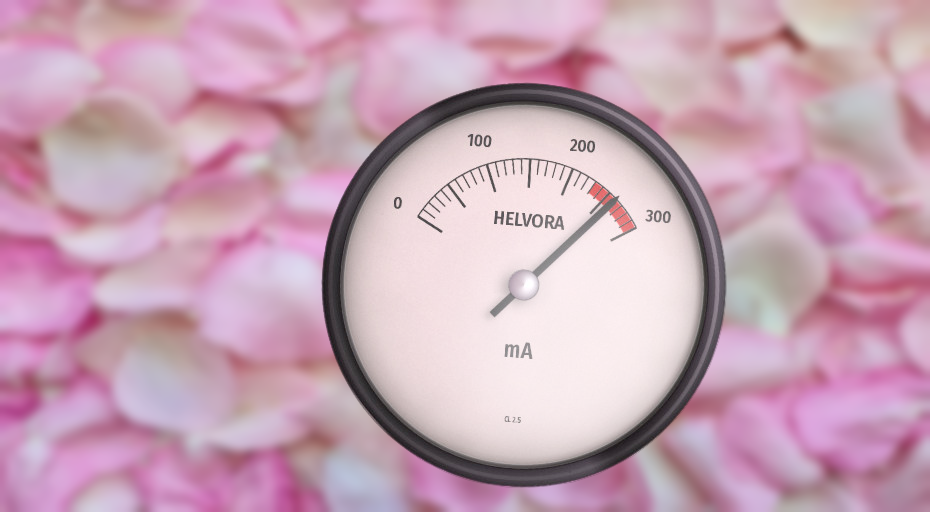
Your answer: 260 mA
